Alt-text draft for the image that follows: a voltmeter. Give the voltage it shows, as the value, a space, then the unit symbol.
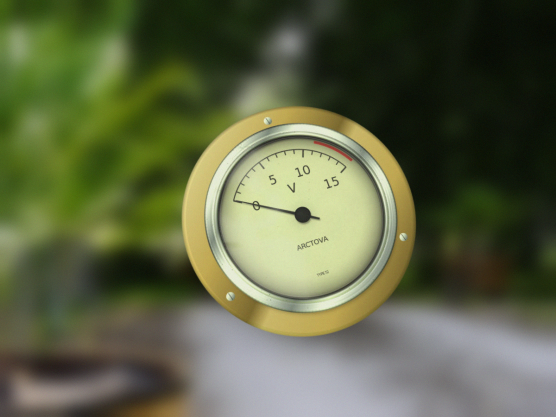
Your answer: 0 V
